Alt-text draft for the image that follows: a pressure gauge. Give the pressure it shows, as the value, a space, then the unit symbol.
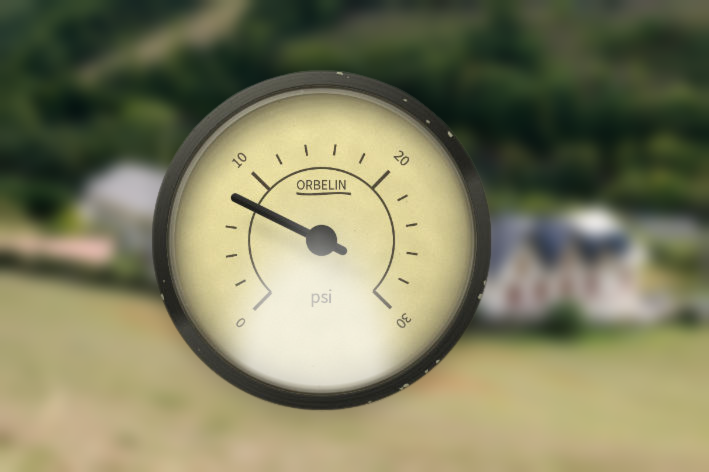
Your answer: 8 psi
